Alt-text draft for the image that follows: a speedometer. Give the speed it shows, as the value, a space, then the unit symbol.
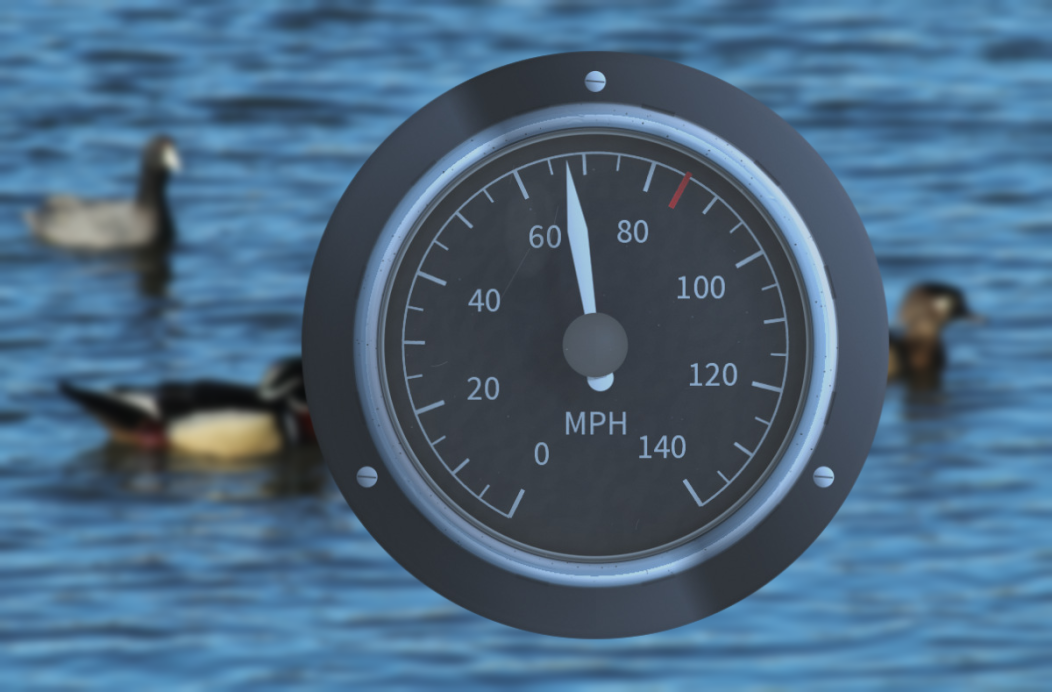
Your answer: 67.5 mph
